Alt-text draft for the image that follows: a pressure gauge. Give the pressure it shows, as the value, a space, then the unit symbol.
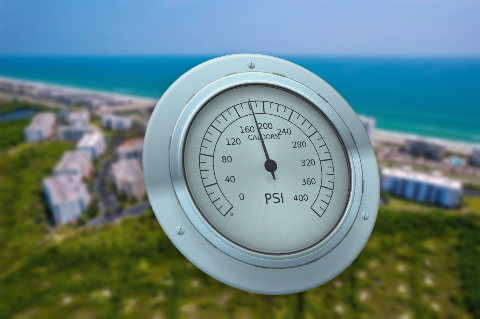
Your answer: 180 psi
